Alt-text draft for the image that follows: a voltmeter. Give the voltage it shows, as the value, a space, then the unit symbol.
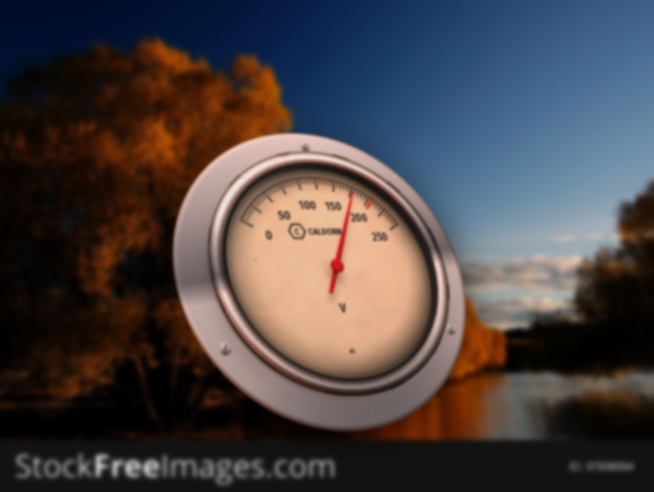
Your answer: 175 V
